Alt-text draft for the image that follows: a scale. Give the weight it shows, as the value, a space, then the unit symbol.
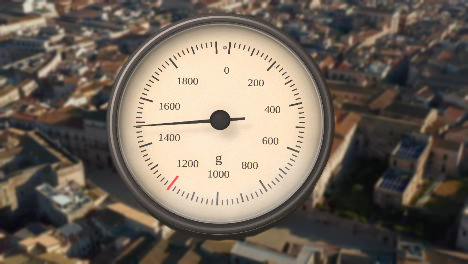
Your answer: 1480 g
